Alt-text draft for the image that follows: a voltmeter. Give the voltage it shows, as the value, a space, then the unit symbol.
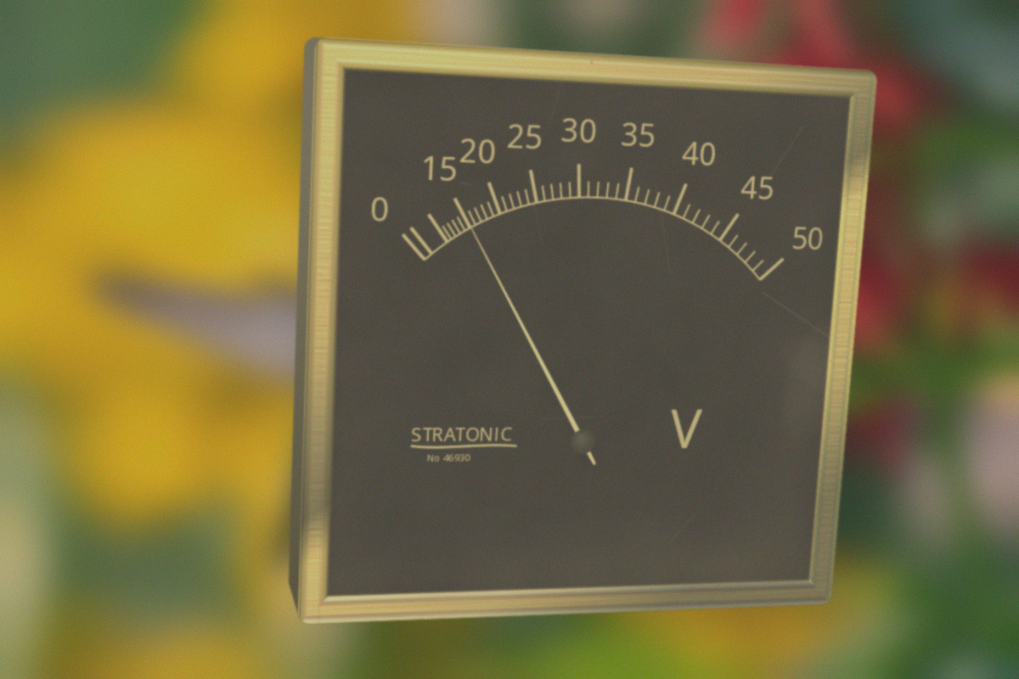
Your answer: 15 V
